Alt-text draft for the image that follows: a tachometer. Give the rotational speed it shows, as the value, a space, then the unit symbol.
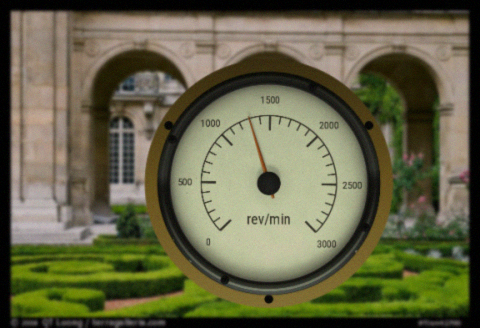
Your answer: 1300 rpm
